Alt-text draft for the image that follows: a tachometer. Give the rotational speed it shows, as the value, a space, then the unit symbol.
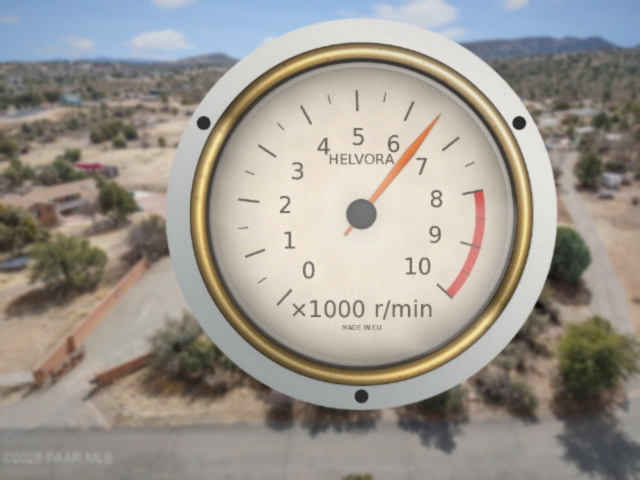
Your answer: 6500 rpm
